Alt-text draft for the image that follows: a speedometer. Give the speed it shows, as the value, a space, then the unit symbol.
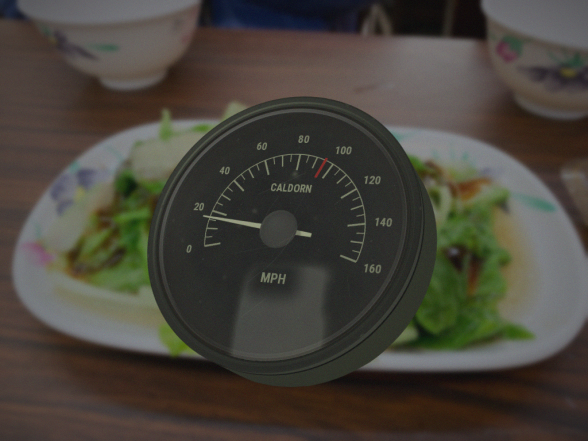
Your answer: 15 mph
